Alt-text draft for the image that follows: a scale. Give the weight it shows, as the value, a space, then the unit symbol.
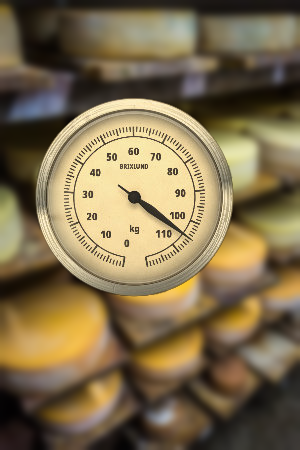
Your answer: 105 kg
